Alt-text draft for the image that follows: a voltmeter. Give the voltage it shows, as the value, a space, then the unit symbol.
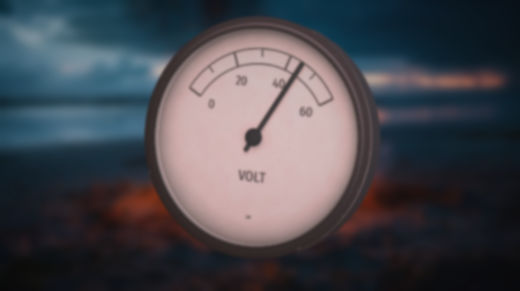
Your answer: 45 V
